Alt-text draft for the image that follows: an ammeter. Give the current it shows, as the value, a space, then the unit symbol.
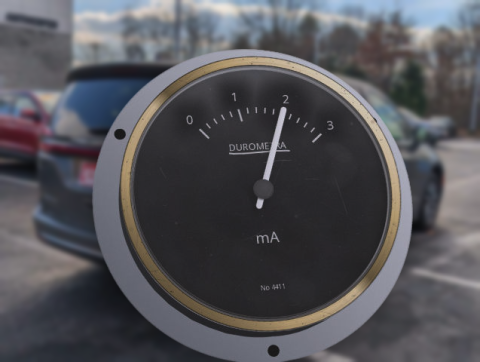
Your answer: 2 mA
